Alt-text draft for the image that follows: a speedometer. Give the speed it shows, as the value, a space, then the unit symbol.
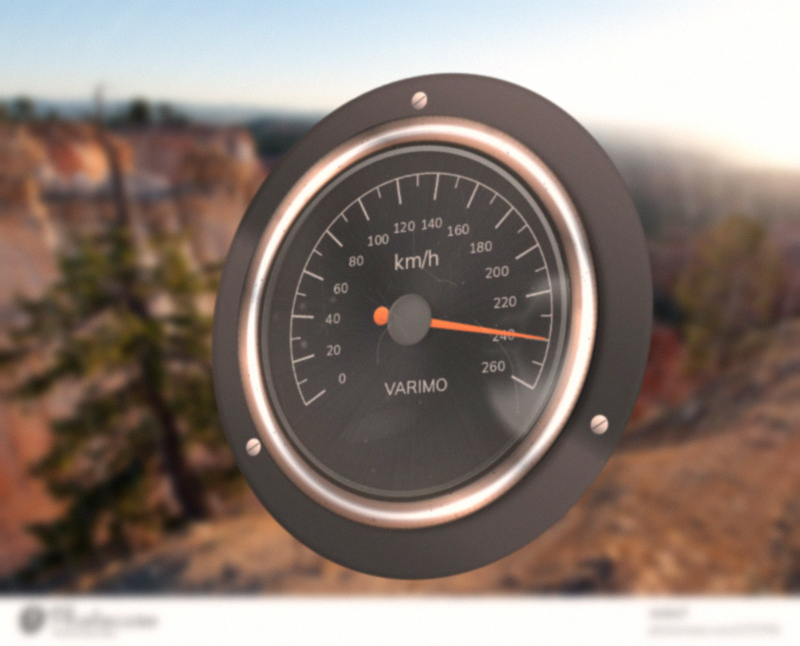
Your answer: 240 km/h
